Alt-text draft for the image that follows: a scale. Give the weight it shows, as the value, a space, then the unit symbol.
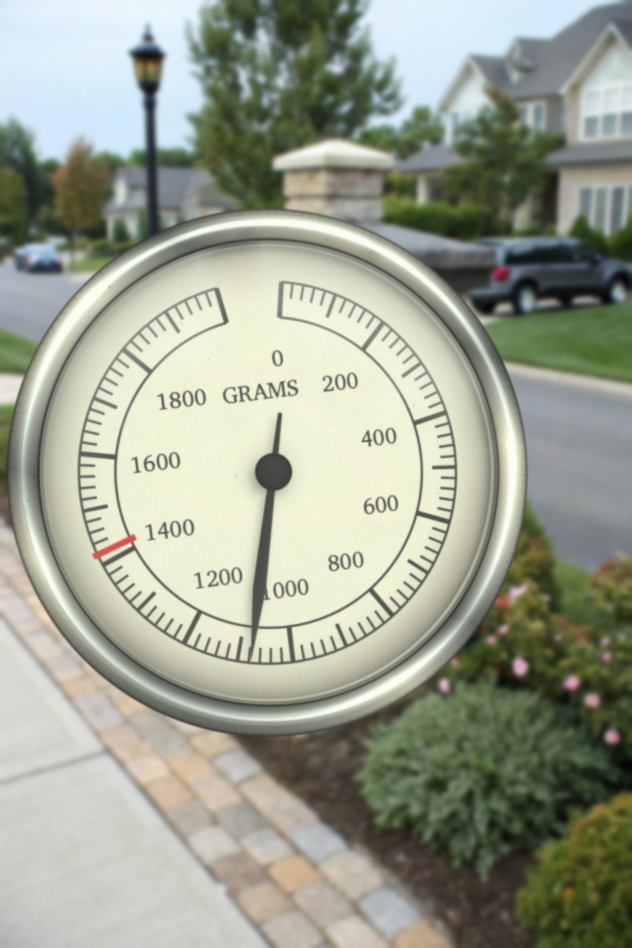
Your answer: 1080 g
